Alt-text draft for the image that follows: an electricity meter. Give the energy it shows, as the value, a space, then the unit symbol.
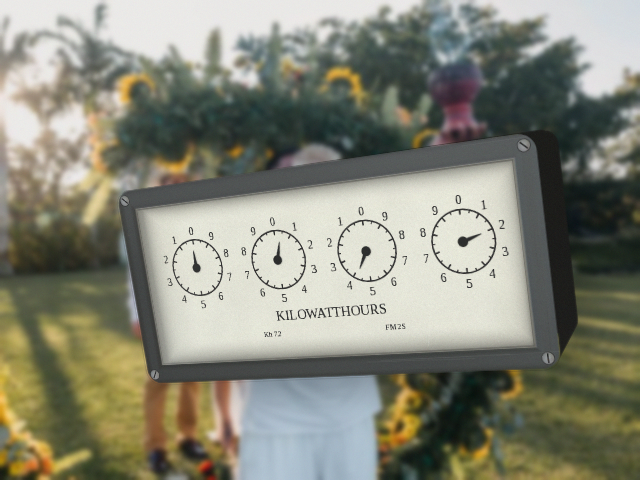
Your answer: 42 kWh
